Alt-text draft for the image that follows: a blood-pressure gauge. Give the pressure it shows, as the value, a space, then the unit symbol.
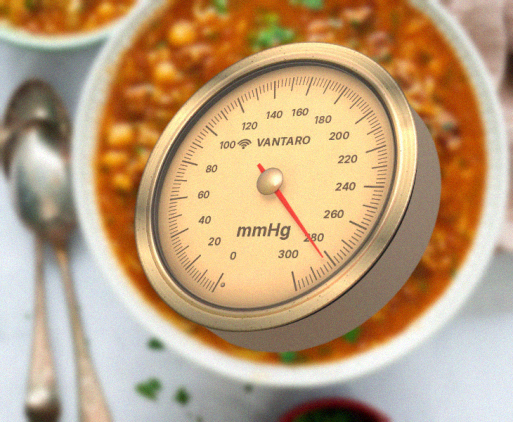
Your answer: 282 mmHg
